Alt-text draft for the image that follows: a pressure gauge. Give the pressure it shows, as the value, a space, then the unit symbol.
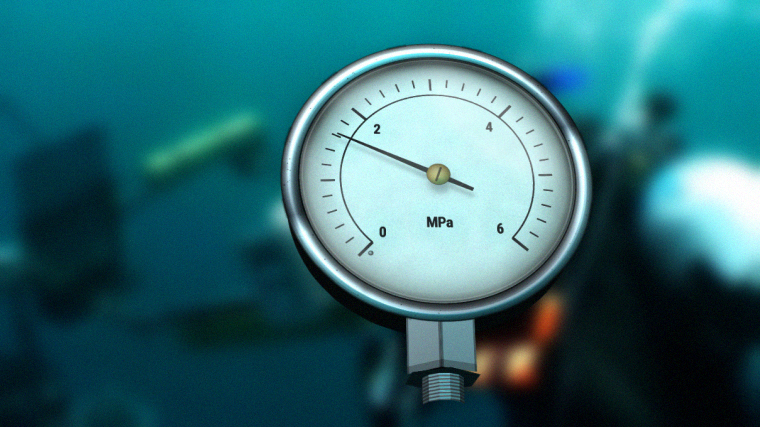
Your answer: 1.6 MPa
